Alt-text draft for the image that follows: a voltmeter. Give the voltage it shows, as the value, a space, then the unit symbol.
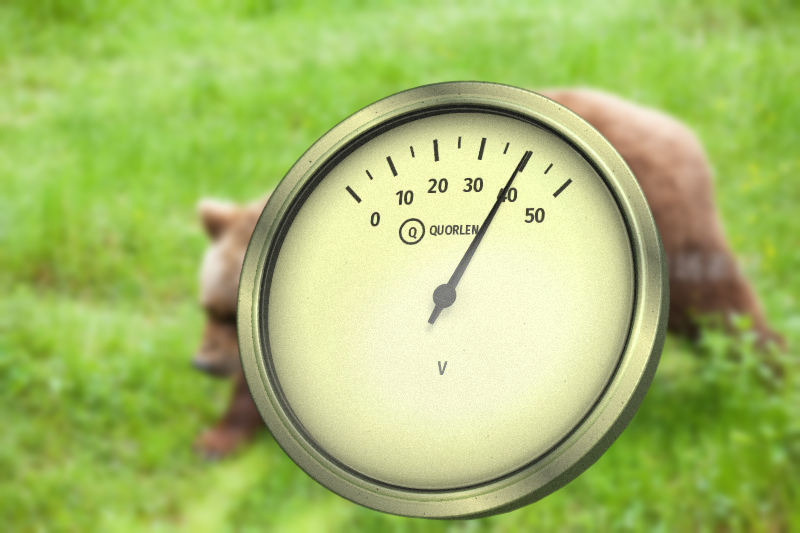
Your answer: 40 V
